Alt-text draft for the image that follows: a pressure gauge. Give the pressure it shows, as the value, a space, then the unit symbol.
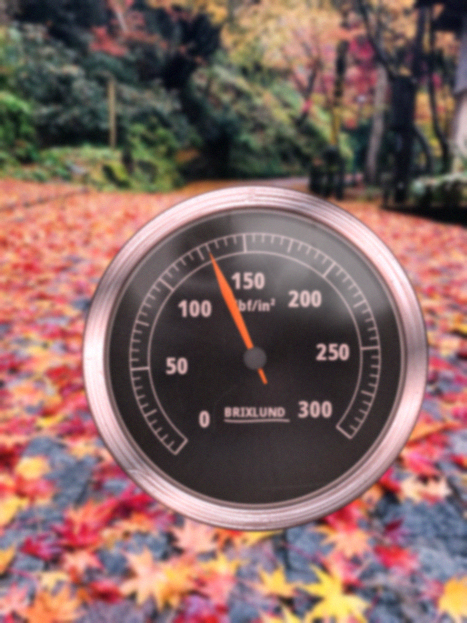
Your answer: 130 psi
